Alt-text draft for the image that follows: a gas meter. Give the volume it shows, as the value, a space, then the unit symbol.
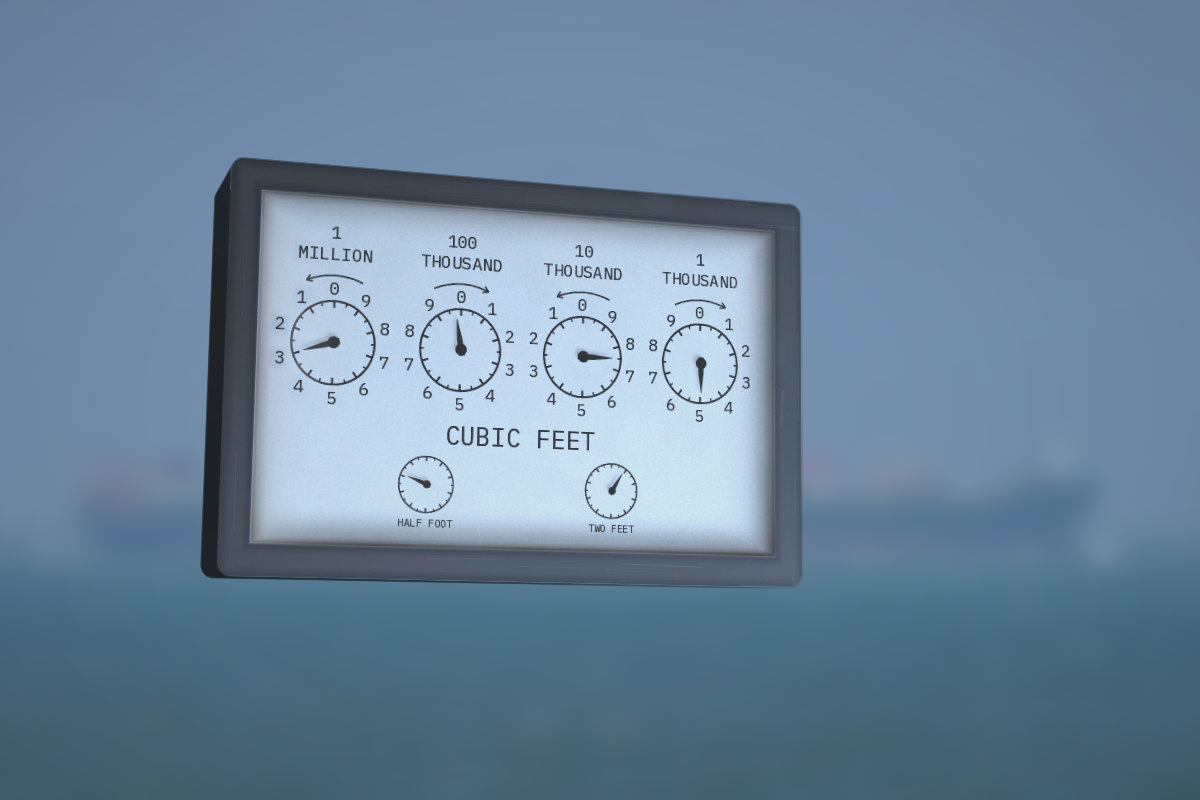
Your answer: 297500 ft³
